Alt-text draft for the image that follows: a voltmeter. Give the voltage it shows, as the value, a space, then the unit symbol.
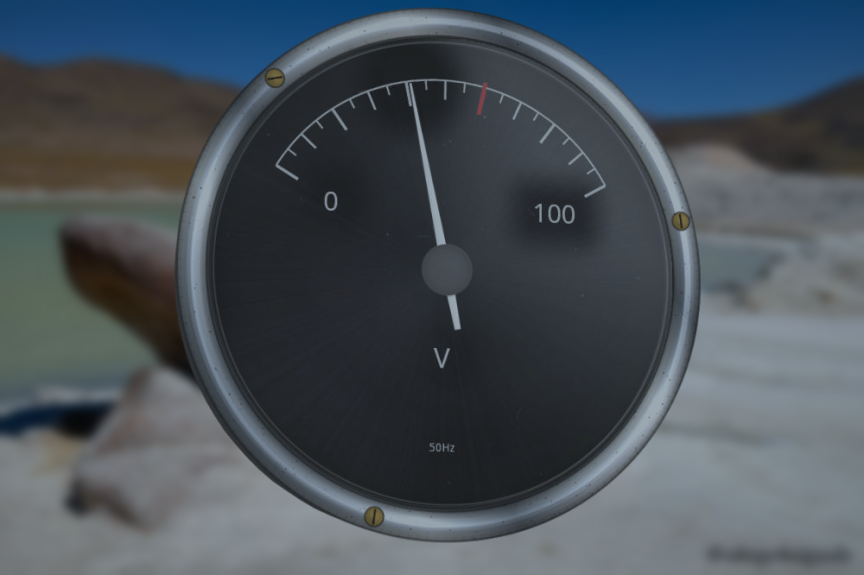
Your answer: 40 V
